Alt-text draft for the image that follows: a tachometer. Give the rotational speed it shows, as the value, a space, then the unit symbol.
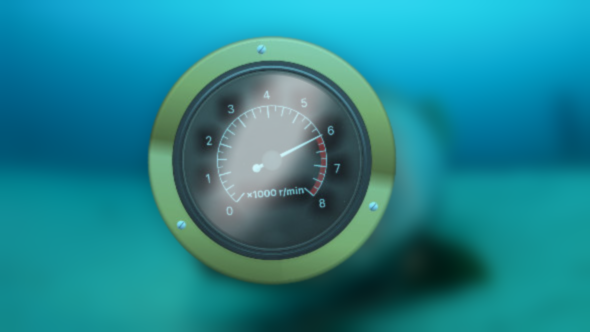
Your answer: 6000 rpm
